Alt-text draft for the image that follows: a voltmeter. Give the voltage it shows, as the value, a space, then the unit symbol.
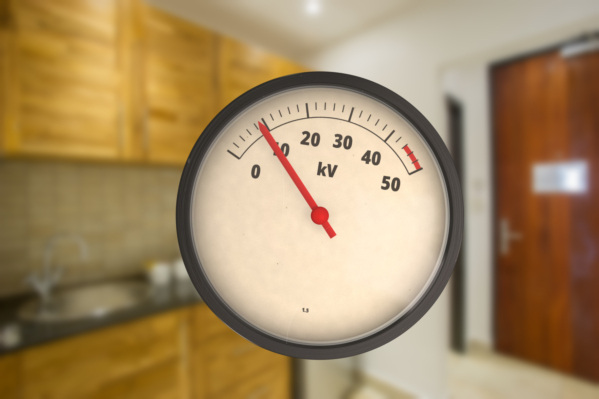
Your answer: 9 kV
